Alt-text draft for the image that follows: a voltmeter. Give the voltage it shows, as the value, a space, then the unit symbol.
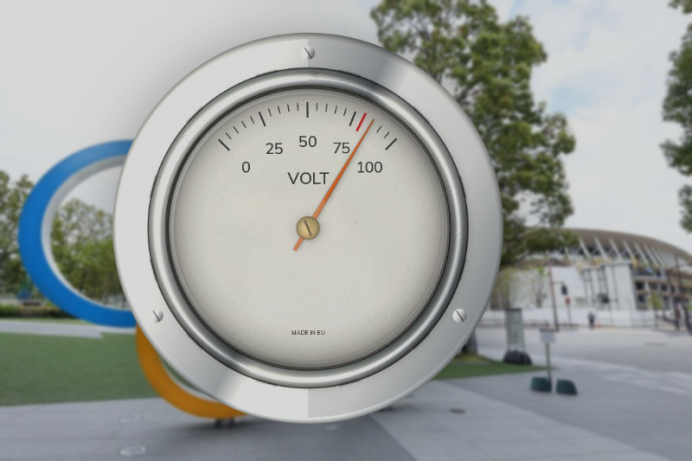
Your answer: 85 V
